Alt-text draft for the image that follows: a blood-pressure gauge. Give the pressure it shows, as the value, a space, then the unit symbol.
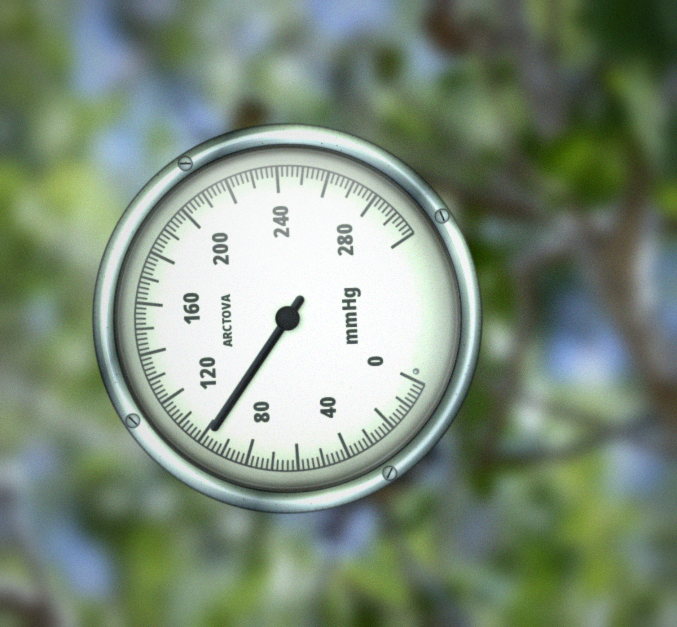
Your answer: 98 mmHg
